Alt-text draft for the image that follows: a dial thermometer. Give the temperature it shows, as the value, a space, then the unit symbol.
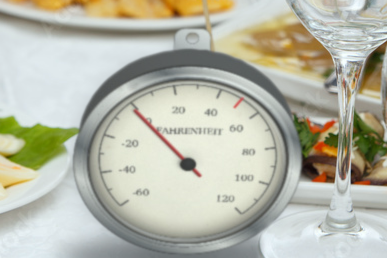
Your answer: 0 °F
